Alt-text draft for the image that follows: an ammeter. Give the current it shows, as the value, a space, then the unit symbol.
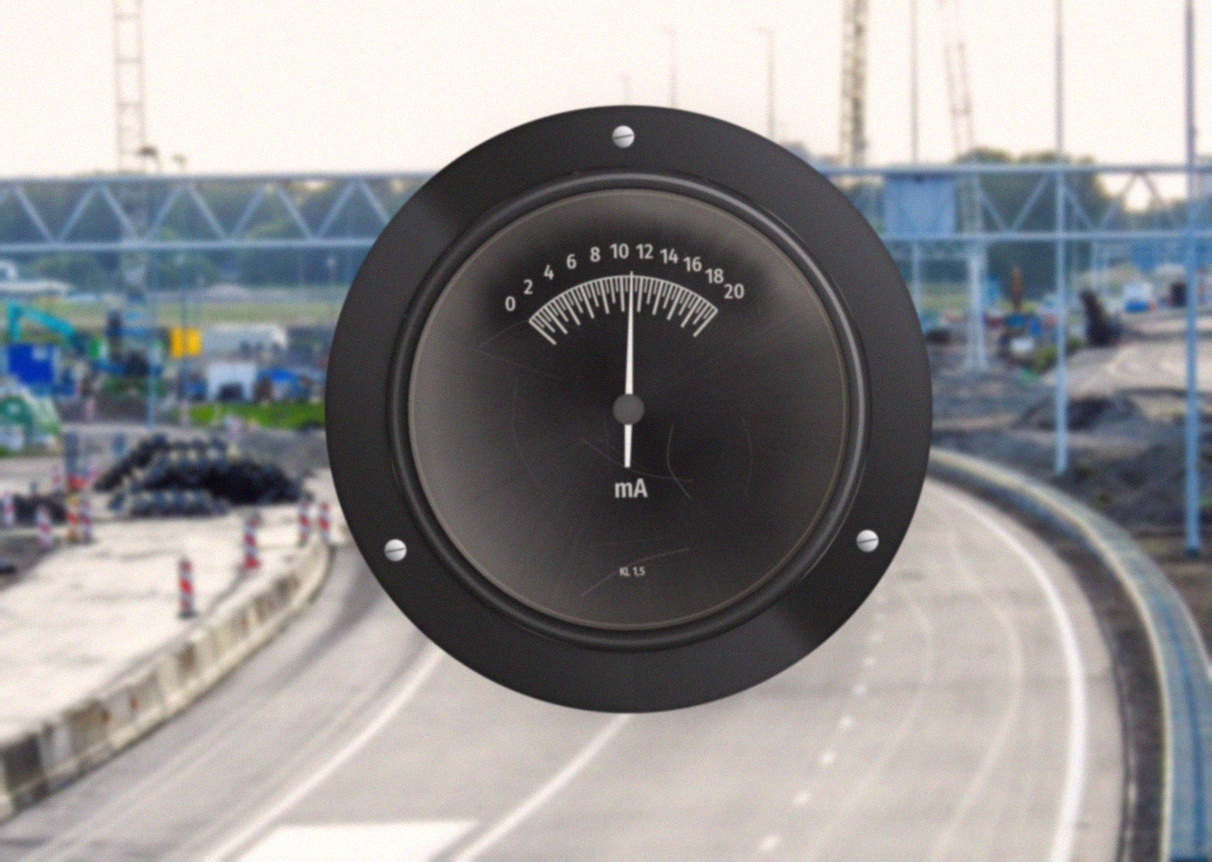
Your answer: 11 mA
